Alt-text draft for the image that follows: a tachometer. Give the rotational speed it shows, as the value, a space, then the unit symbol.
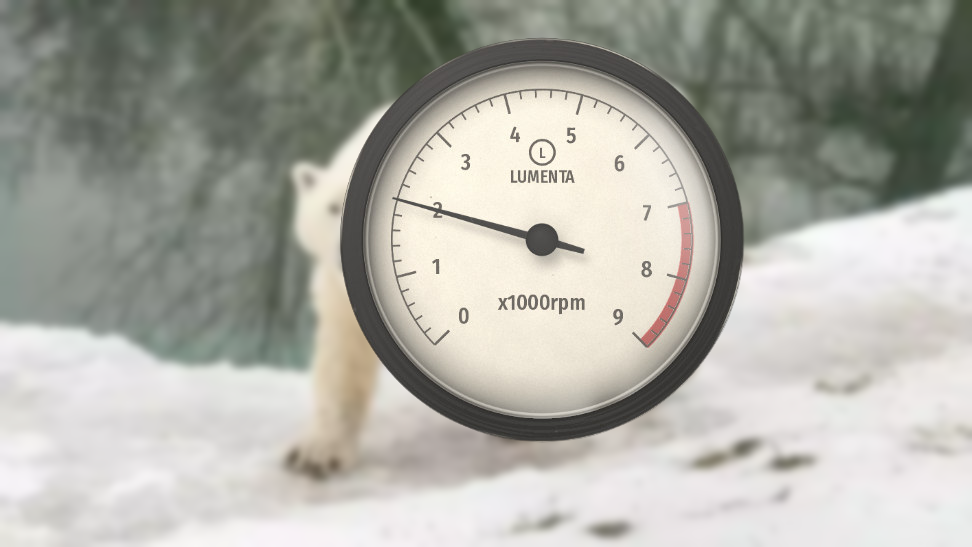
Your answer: 2000 rpm
